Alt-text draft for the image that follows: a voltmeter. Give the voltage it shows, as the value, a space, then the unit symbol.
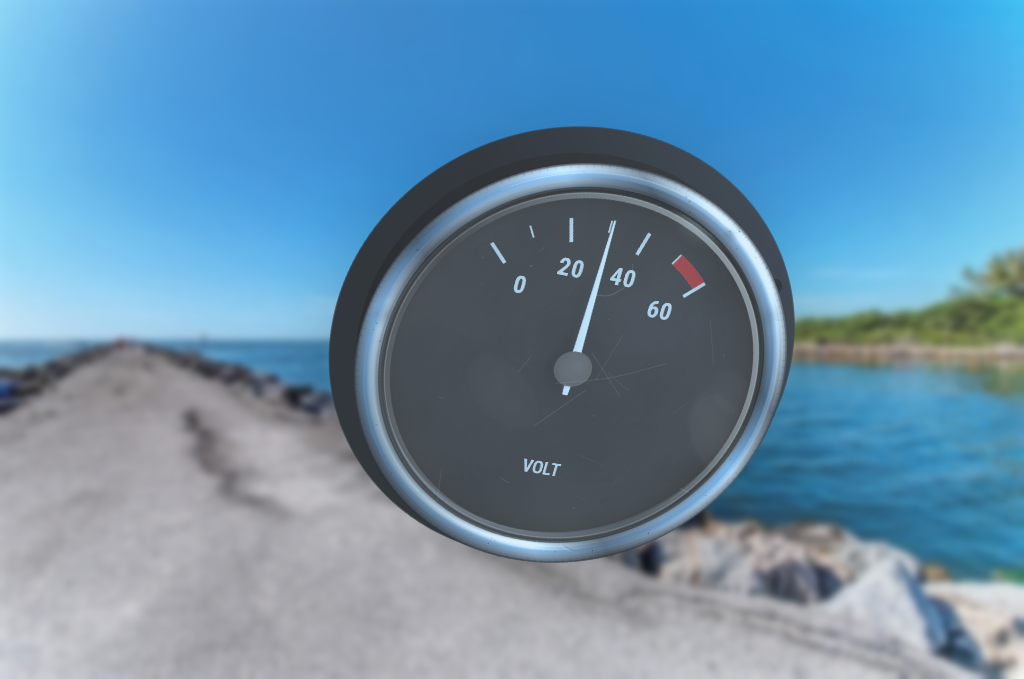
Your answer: 30 V
